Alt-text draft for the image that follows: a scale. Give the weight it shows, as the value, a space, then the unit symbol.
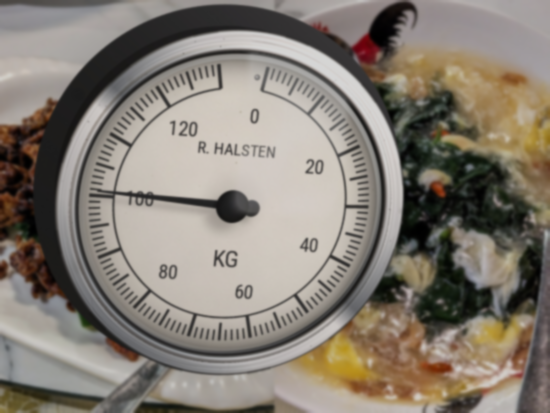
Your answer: 101 kg
